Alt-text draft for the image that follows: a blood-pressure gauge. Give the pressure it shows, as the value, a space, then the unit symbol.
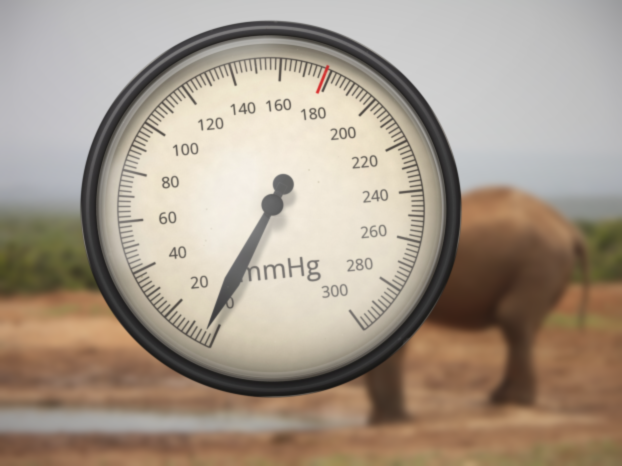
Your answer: 4 mmHg
